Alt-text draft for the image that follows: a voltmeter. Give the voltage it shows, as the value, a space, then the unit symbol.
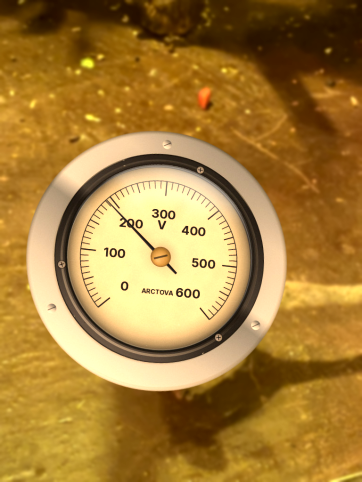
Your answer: 190 V
